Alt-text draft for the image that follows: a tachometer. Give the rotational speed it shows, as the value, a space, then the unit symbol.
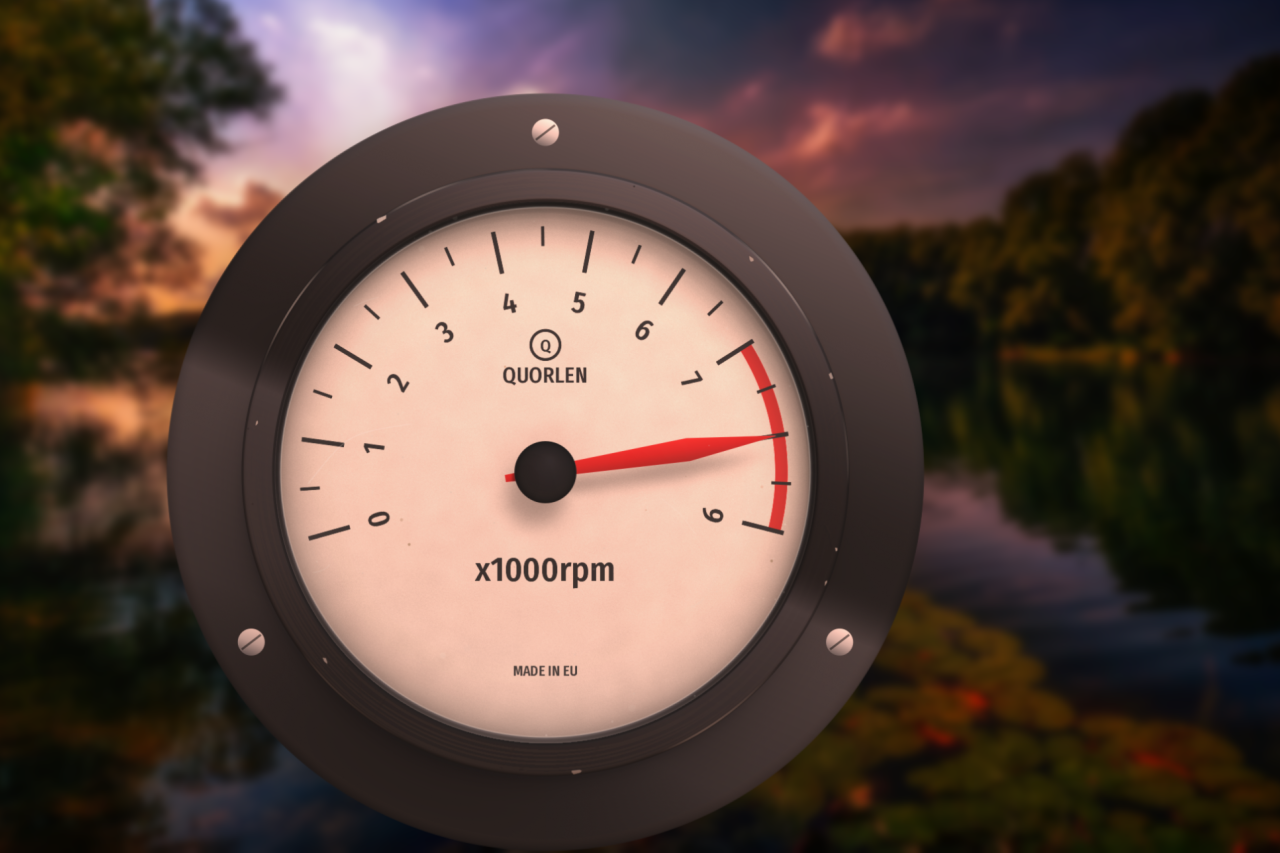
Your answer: 8000 rpm
